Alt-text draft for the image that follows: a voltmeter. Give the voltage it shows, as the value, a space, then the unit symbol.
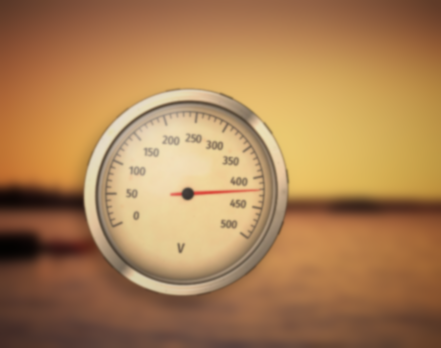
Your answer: 420 V
